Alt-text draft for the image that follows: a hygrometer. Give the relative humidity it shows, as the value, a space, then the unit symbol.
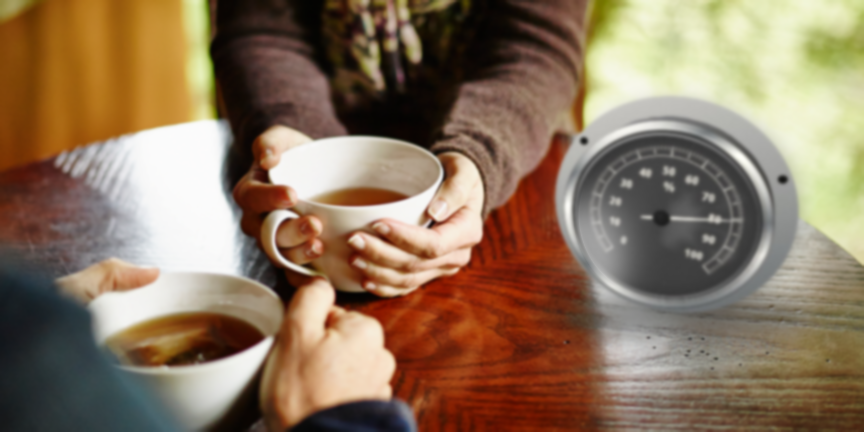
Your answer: 80 %
